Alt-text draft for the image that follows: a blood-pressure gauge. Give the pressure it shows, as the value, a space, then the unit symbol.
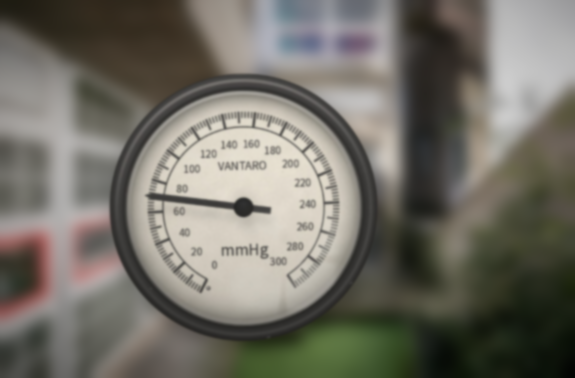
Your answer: 70 mmHg
